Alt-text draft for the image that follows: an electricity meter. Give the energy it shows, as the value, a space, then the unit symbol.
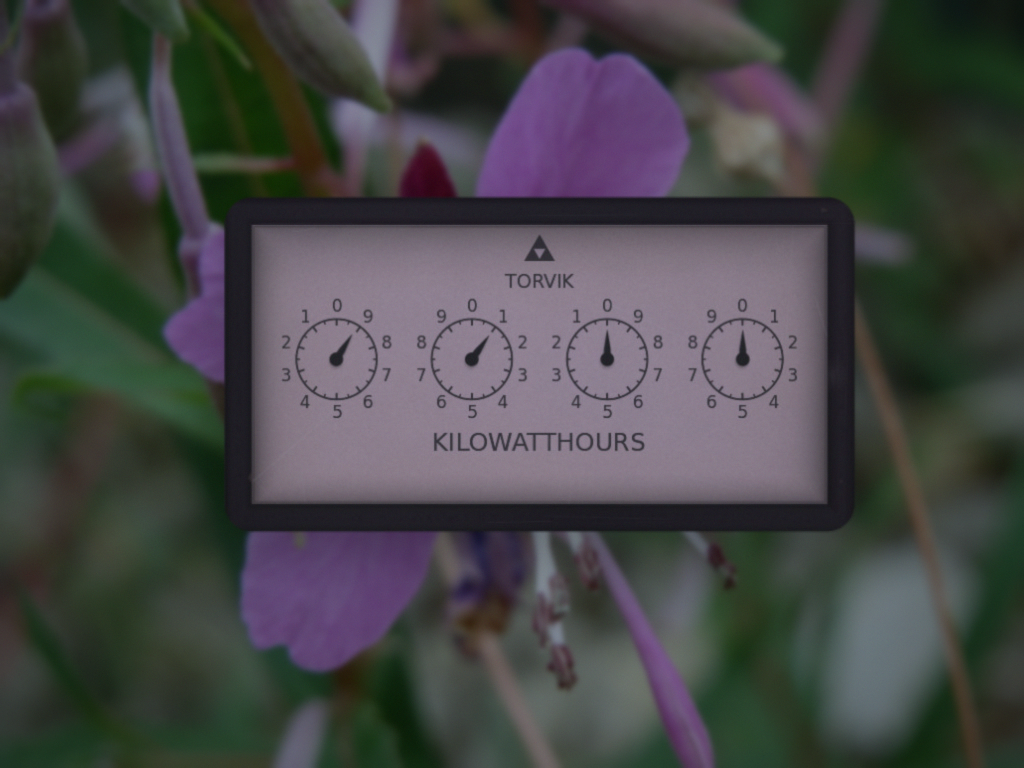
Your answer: 9100 kWh
